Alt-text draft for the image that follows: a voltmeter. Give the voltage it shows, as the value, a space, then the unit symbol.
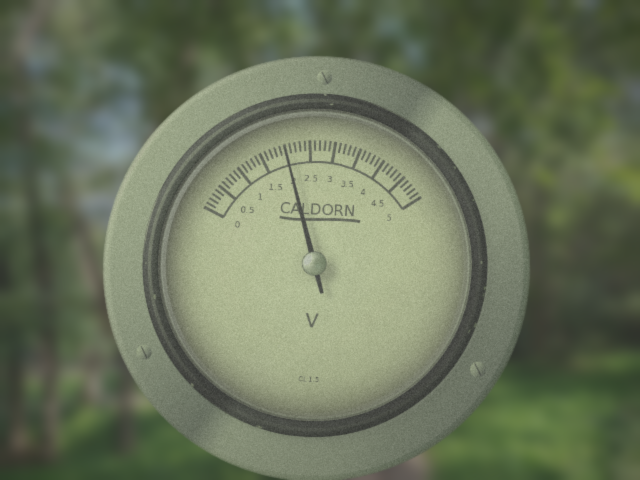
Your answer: 2 V
